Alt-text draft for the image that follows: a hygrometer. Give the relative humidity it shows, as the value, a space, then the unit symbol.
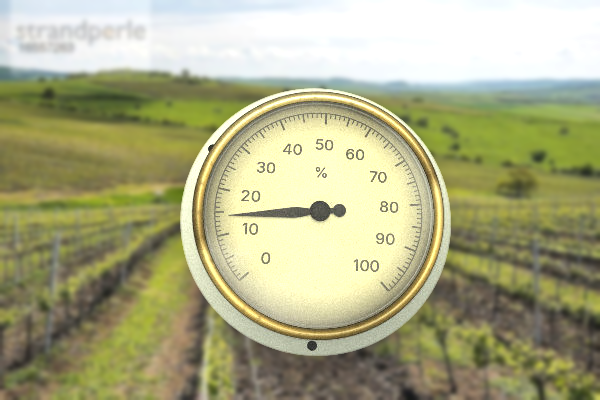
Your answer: 14 %
